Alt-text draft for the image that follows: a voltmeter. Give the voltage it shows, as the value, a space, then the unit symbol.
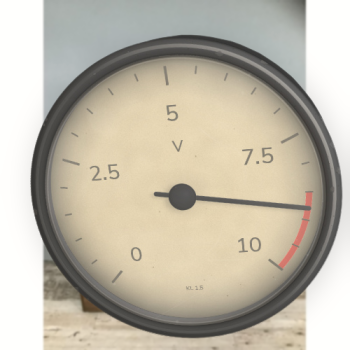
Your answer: 8.75 V
